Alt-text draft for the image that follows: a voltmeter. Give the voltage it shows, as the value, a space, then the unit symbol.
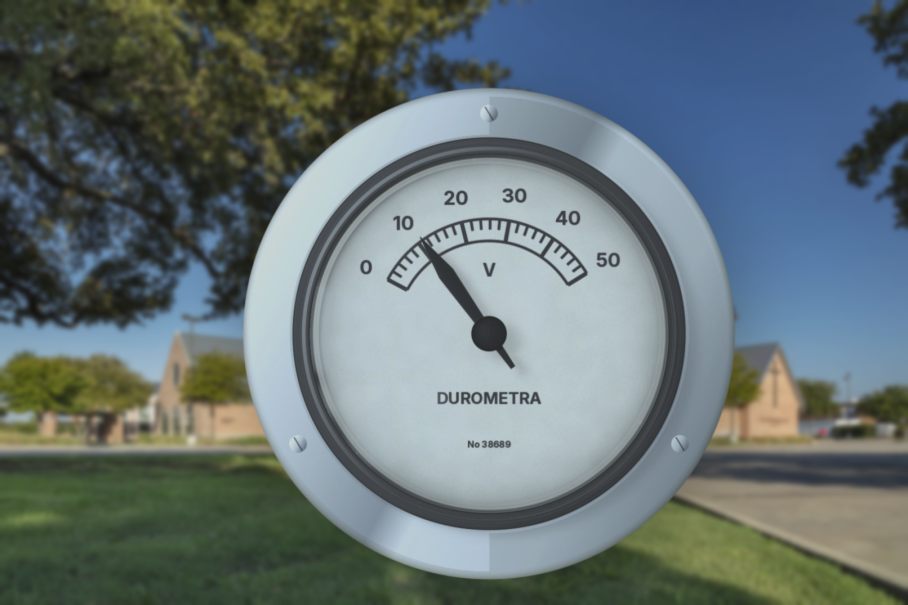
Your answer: 11 V
